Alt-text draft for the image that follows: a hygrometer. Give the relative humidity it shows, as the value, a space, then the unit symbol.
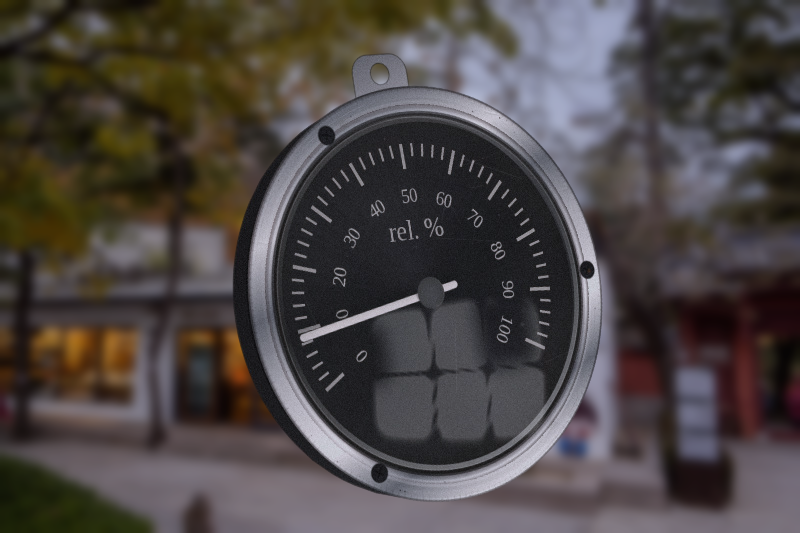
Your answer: 9 %
